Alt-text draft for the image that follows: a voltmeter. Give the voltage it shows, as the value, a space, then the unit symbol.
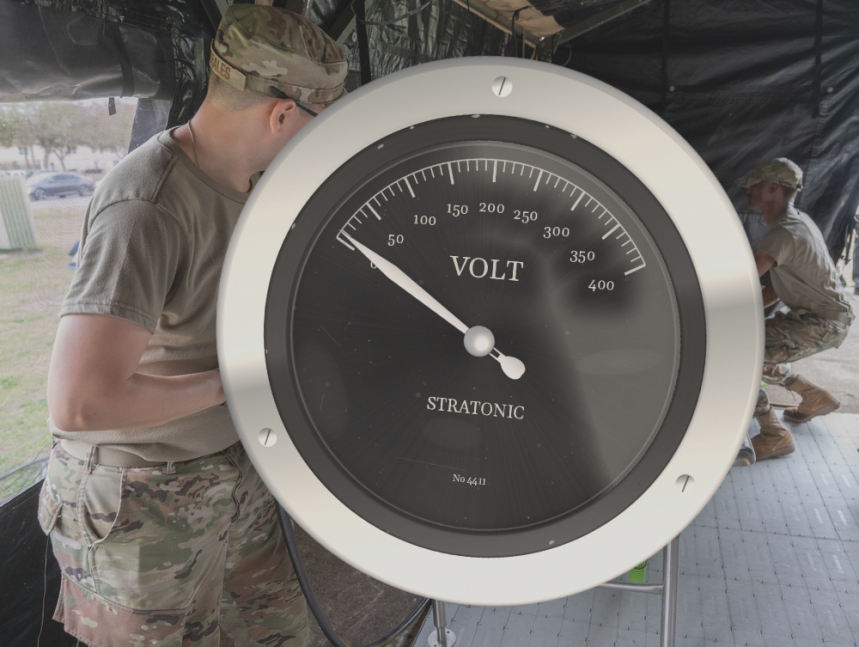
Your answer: 10 V
